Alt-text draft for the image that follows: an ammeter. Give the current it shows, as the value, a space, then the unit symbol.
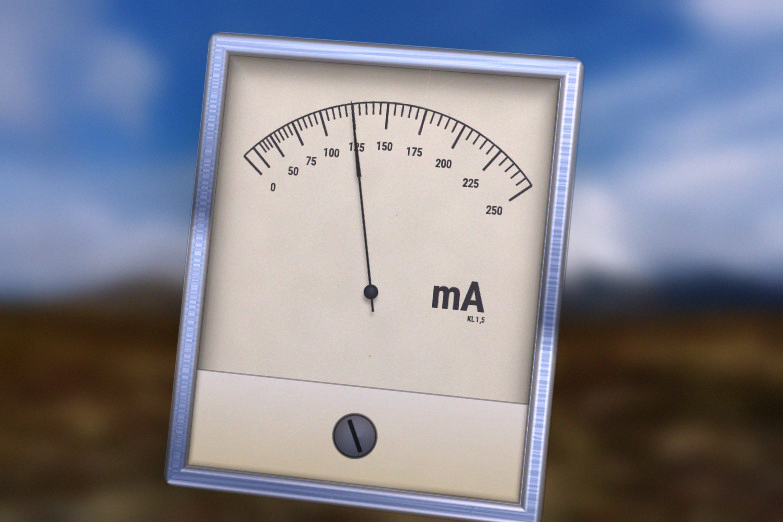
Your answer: 125 mA
